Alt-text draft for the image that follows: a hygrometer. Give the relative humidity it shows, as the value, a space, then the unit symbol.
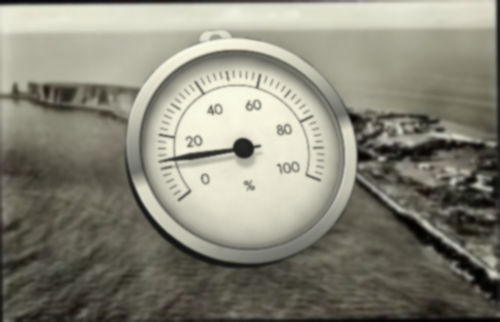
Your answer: 12 %
